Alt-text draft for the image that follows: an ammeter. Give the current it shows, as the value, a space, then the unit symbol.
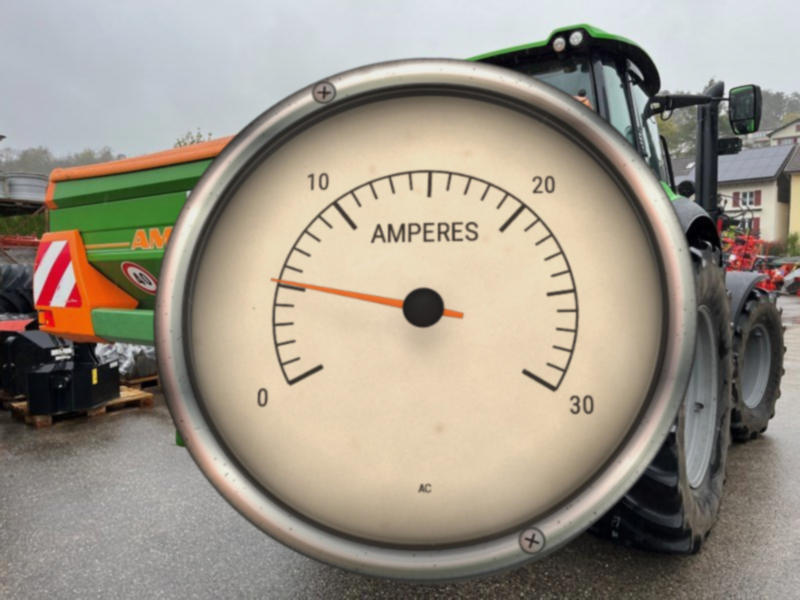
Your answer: 5 A
